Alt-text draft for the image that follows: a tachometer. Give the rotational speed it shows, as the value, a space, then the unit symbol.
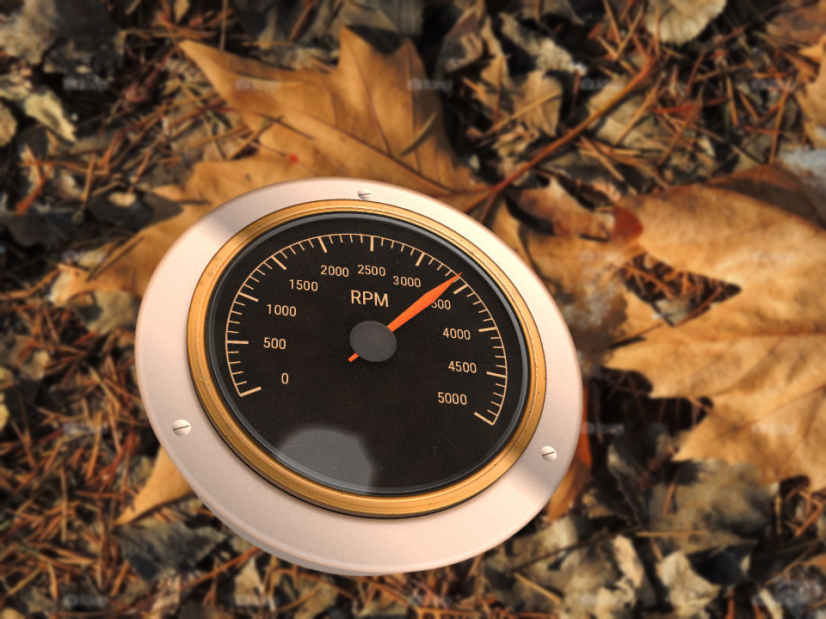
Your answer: 3400 rpm
